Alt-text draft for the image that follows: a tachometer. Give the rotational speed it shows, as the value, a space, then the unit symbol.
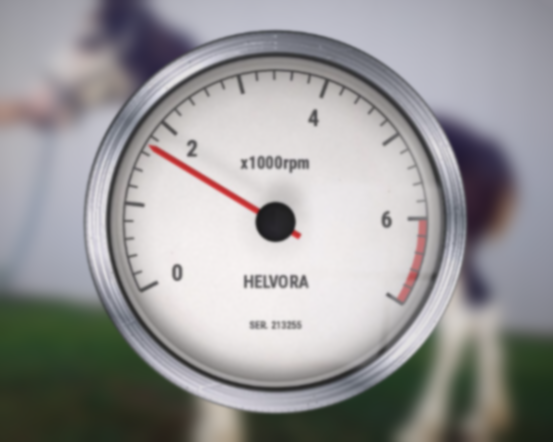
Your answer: 1700 rpm
